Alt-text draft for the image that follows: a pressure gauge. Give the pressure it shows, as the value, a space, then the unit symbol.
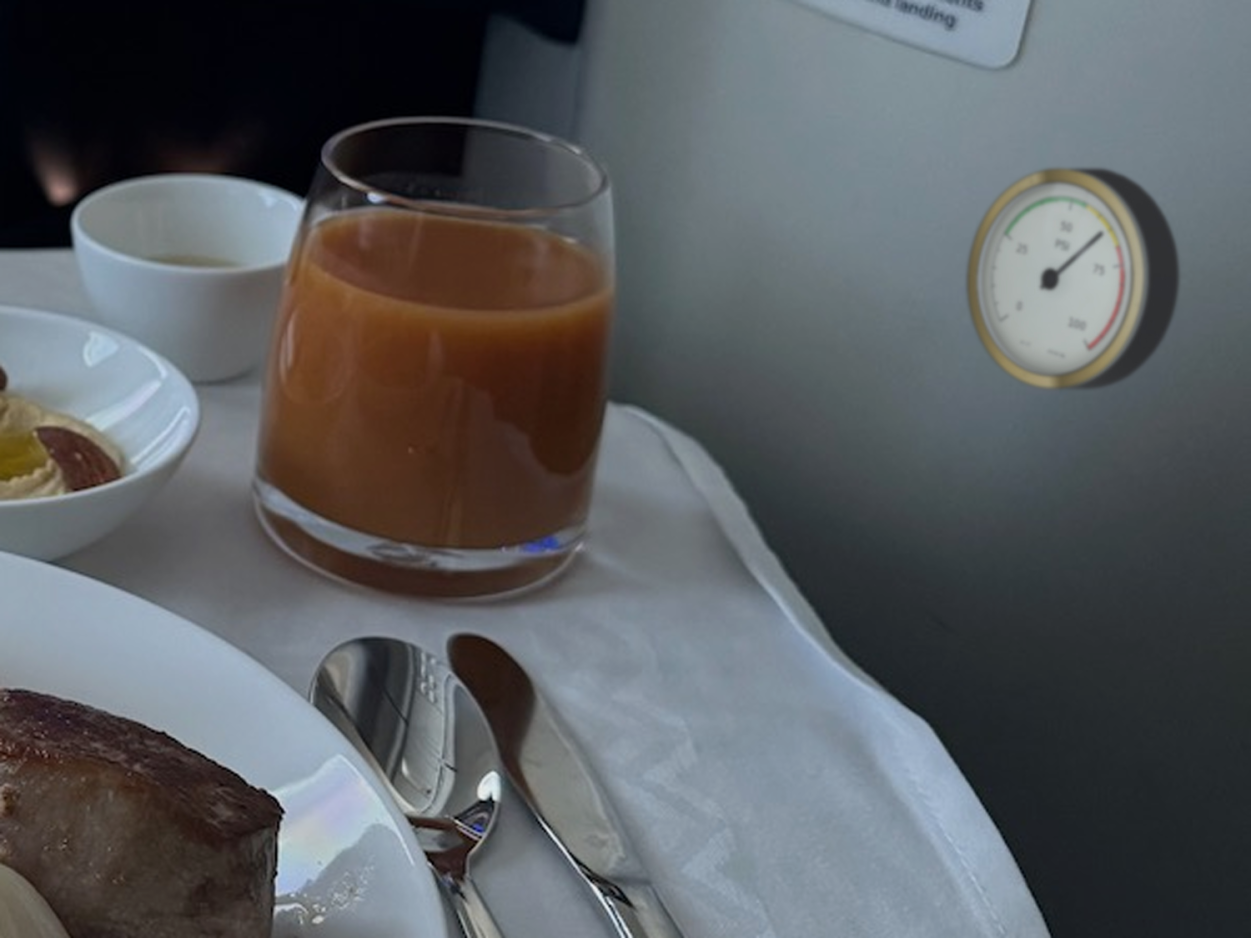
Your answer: 65 psi
